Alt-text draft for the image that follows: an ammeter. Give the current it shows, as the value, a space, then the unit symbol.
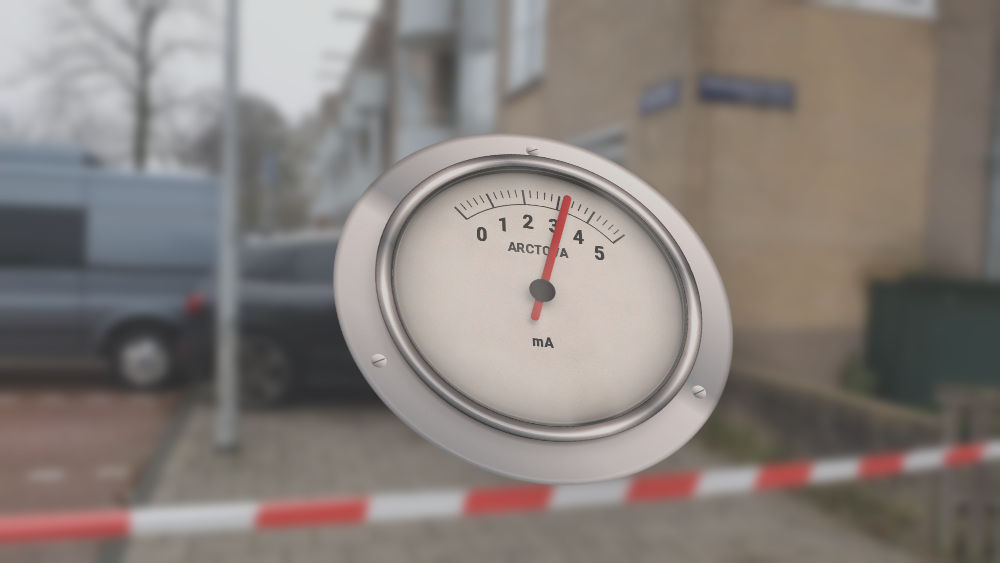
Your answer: 3.2 mA
